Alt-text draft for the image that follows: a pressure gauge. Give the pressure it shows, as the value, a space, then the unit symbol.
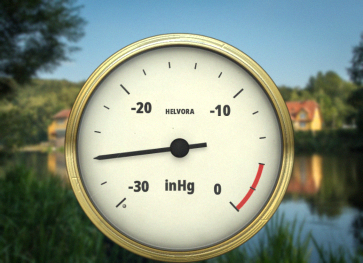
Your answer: -26 inHg
